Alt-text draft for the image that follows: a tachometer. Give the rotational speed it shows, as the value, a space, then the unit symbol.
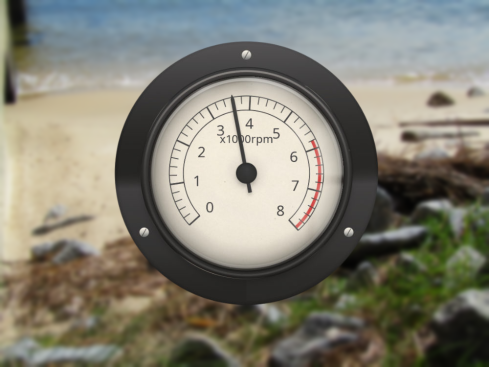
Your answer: 3600 rpm
